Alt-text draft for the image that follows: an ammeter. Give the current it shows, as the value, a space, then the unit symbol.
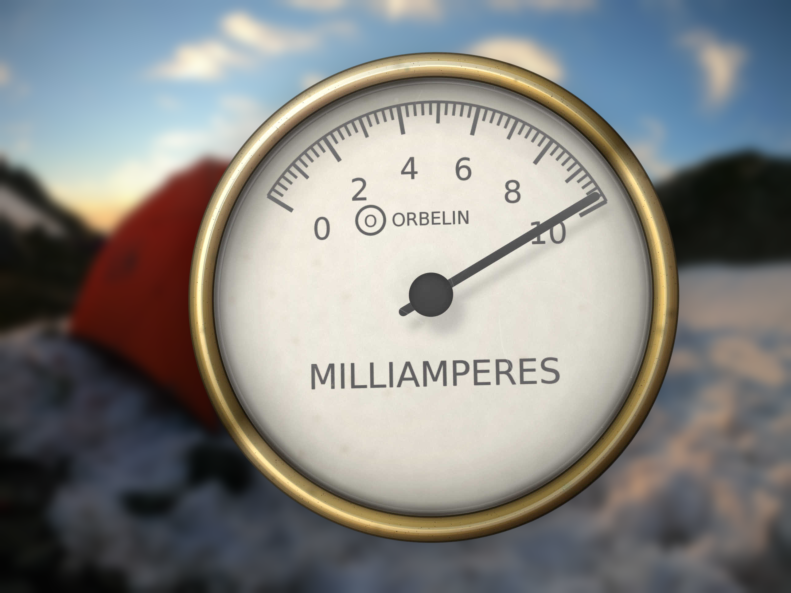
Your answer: 9.8 mA
